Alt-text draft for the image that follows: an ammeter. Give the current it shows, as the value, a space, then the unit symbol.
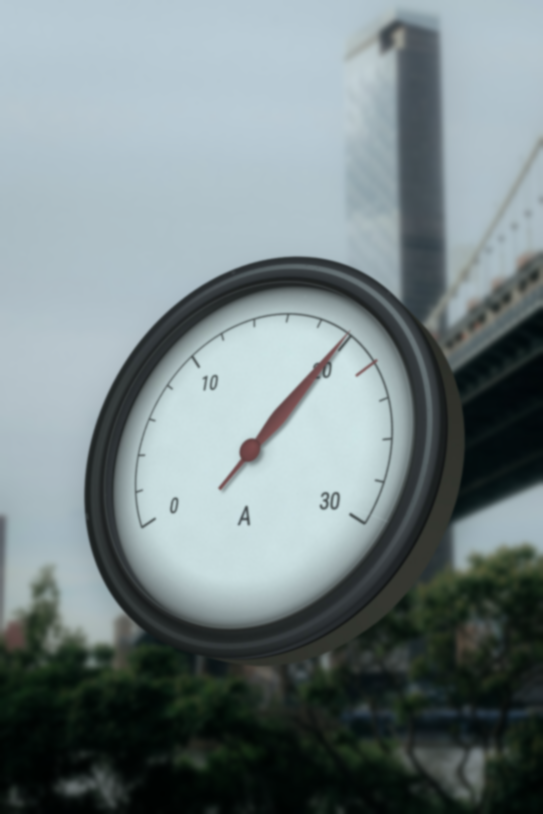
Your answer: 20 A
